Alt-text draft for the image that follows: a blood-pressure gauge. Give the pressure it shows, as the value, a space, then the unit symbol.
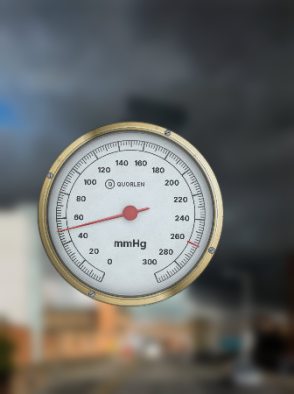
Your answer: 50 mmHg
